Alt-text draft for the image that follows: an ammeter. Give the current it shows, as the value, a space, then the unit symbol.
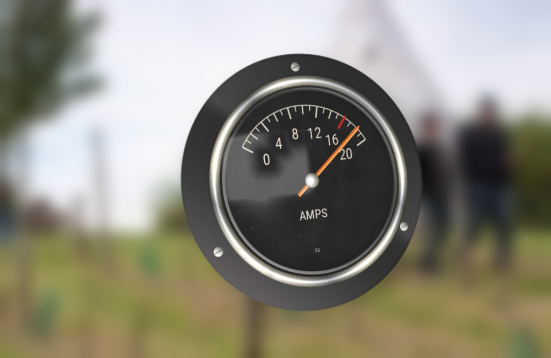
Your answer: 18 A
